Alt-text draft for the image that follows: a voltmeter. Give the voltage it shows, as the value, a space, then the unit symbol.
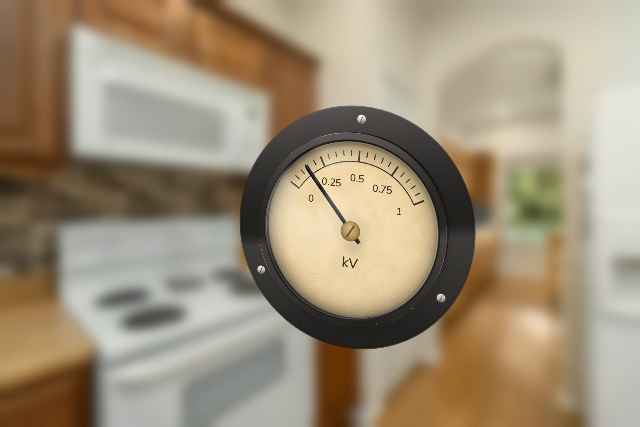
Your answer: 0.15 kV
